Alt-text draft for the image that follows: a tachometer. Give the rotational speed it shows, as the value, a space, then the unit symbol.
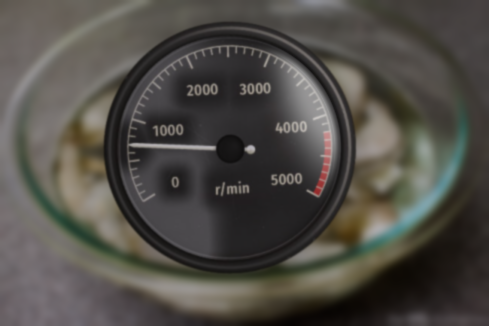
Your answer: 700 rpm
